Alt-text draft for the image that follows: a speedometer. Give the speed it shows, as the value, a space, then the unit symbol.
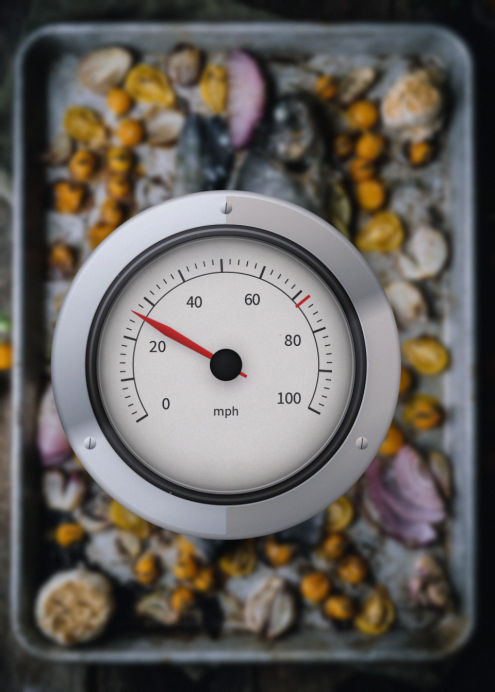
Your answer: 26 mph
